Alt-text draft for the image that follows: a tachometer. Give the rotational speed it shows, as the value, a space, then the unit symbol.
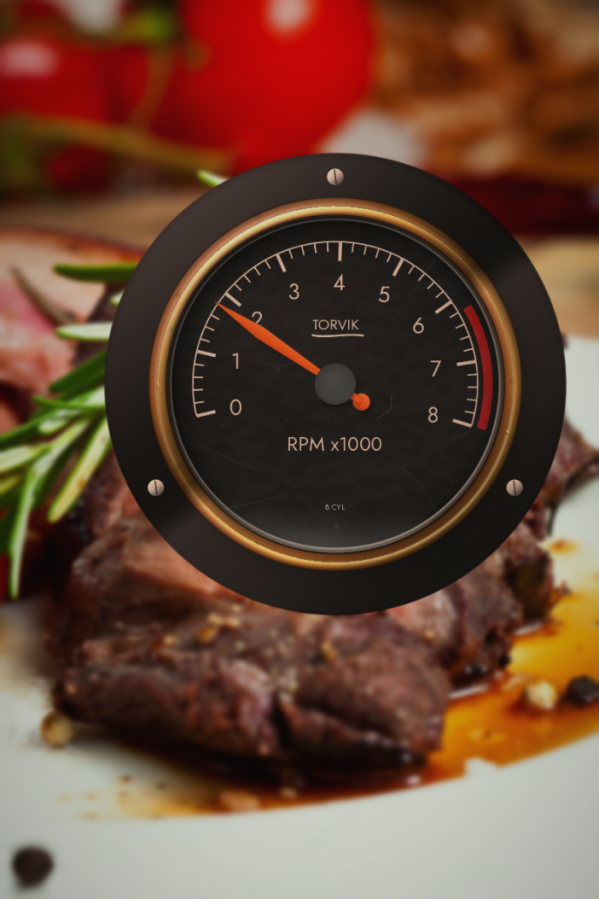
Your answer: 1800 rpm
